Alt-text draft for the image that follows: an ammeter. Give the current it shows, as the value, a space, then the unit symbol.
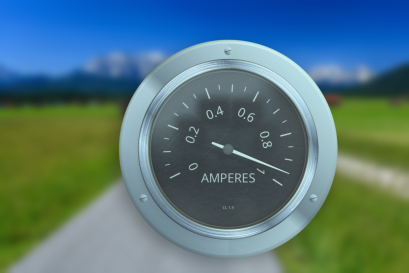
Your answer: 0.95 A
